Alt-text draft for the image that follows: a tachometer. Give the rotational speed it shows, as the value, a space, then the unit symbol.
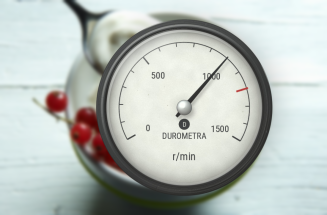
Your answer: 1000 rpm
